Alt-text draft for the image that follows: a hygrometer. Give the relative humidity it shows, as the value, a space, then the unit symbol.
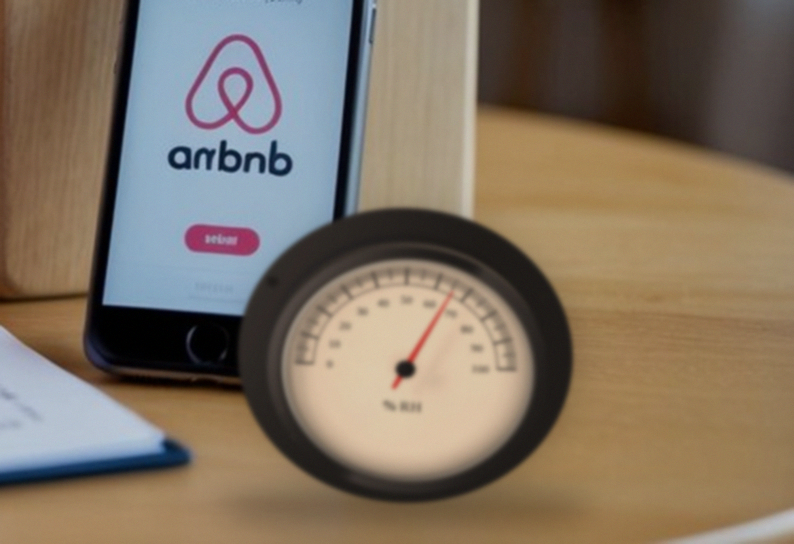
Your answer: 65 %
